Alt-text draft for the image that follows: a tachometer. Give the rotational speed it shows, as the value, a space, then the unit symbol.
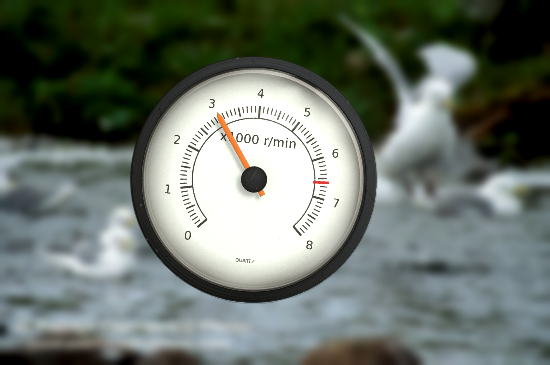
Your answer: 3000 rpm
